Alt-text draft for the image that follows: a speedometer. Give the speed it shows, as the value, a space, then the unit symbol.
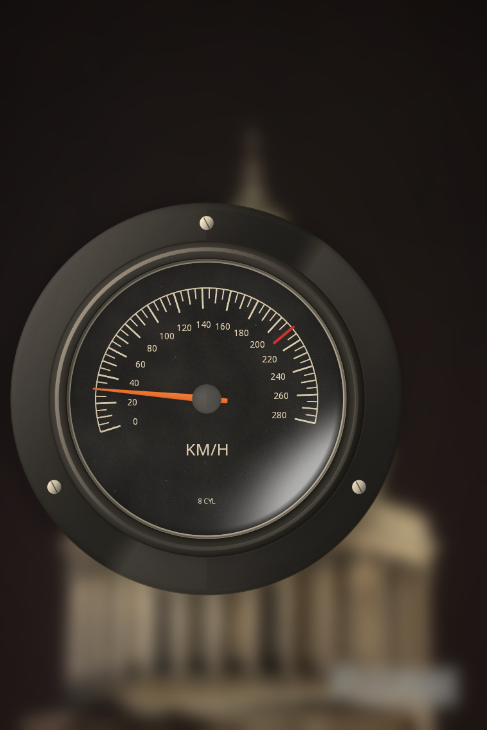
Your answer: 30 km/h
